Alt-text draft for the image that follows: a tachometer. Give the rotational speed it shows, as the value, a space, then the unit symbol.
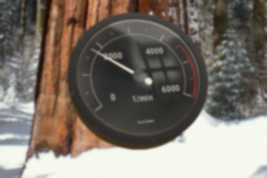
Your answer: 1750 rpm
